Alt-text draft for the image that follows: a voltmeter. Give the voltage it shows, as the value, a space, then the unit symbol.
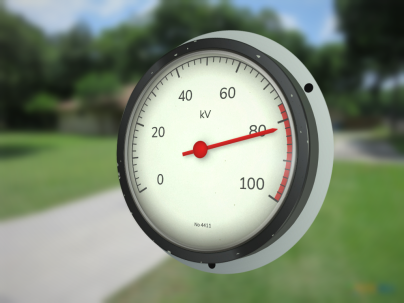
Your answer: 82 kV
